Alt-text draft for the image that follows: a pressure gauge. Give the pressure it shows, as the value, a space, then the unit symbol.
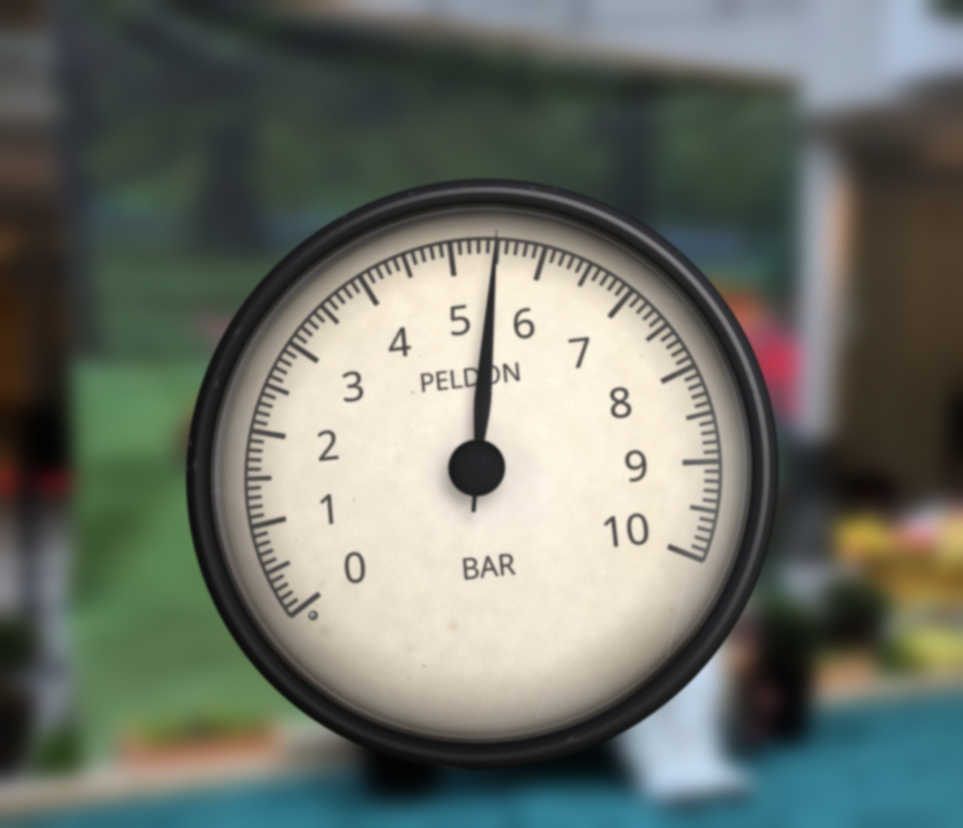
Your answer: 5.5 bar
